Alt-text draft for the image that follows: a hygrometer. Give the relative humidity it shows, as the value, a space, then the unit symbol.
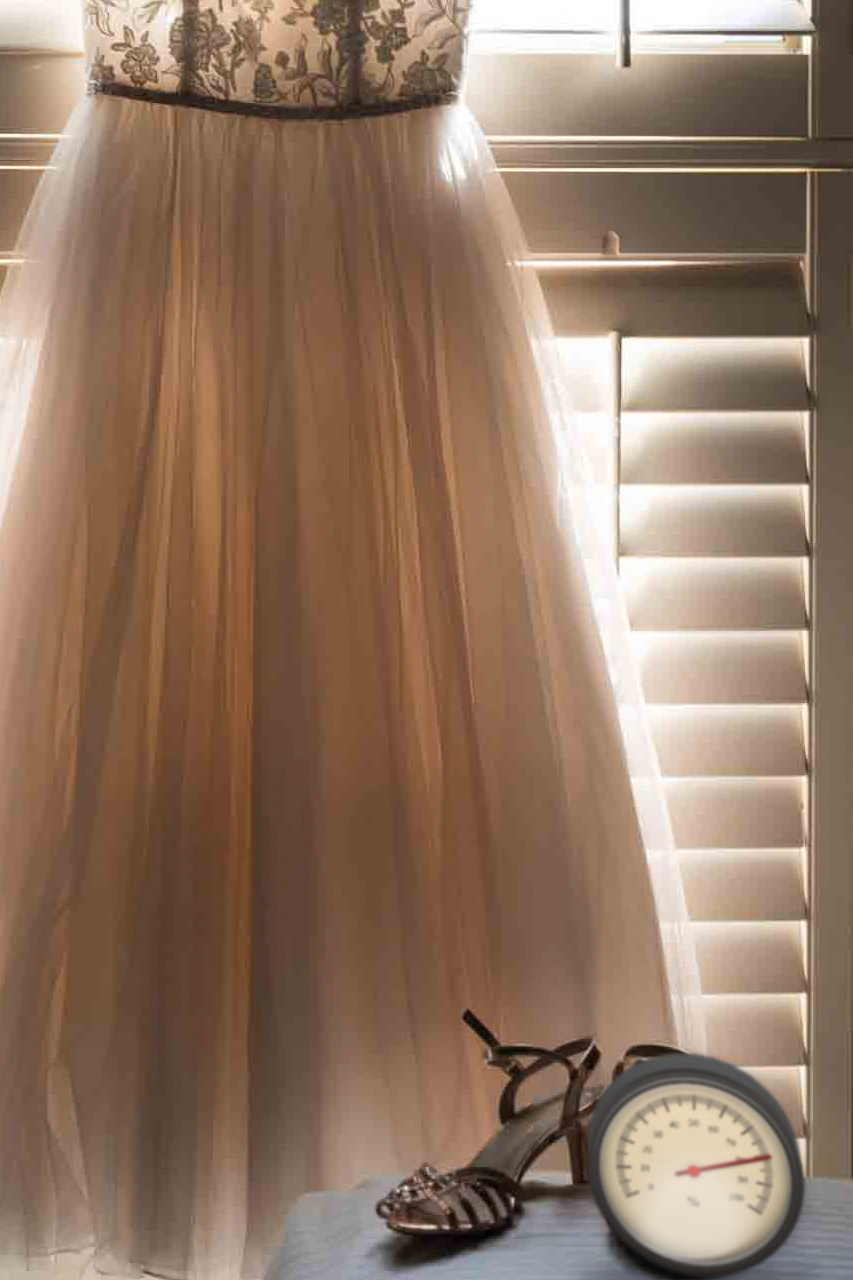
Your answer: 80 %
